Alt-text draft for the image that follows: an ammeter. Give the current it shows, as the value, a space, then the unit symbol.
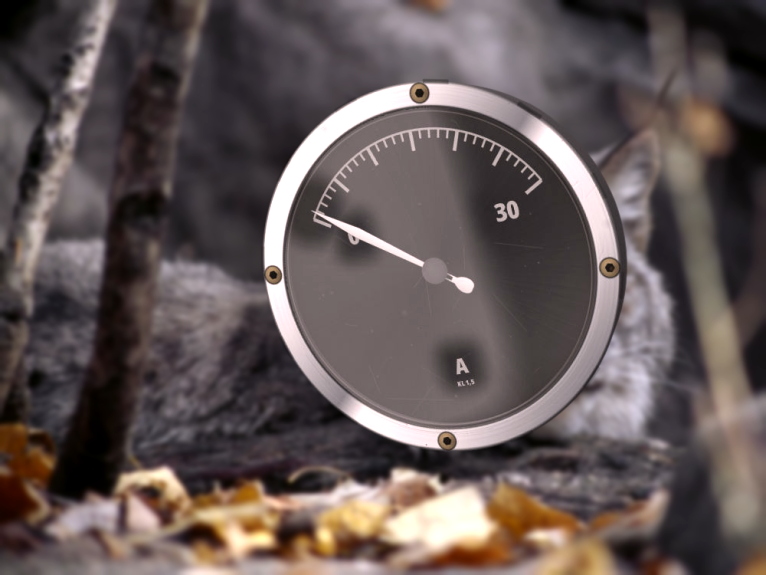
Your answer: 1 A
